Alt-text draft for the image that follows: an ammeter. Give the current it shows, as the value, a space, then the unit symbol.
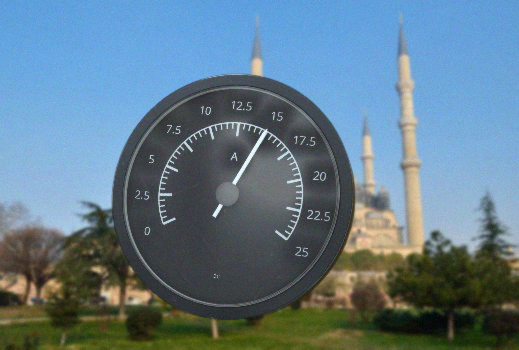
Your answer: 15 A
